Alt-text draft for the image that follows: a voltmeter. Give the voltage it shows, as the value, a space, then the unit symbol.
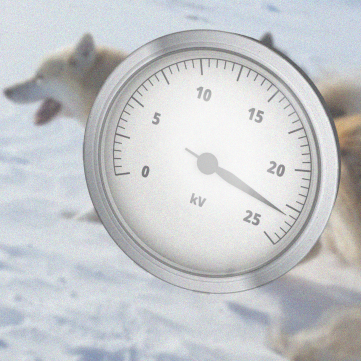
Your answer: 23 kV
